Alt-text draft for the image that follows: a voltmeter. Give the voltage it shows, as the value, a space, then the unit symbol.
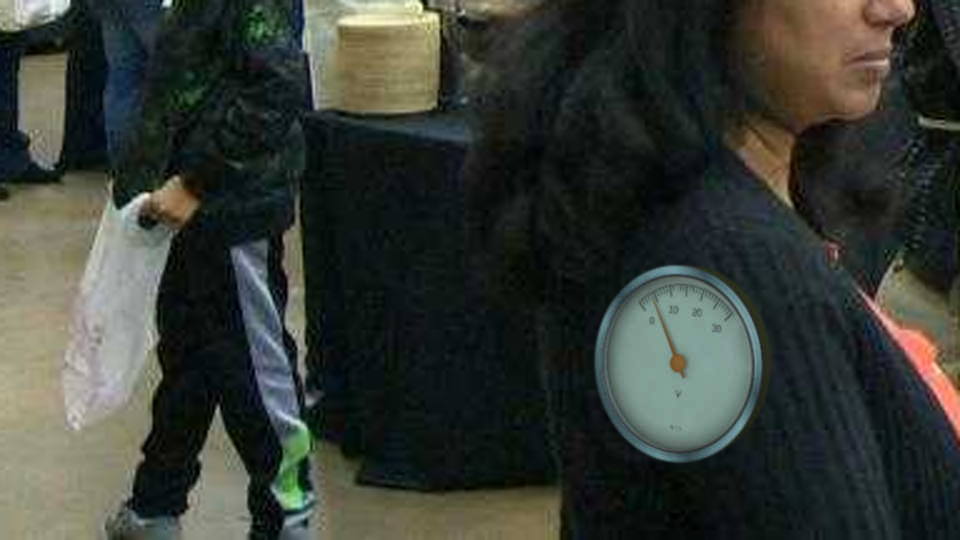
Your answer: 5 V
